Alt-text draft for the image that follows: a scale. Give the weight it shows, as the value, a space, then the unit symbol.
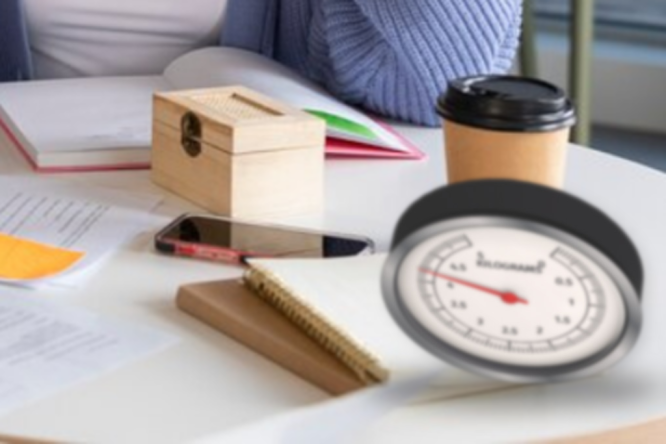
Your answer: 4.25 kg
